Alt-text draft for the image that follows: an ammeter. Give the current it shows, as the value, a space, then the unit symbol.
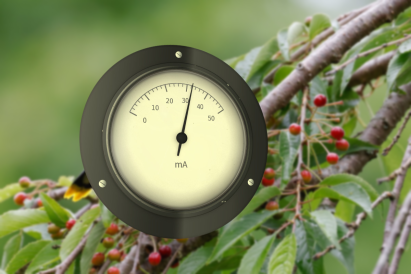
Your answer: 32 mA
